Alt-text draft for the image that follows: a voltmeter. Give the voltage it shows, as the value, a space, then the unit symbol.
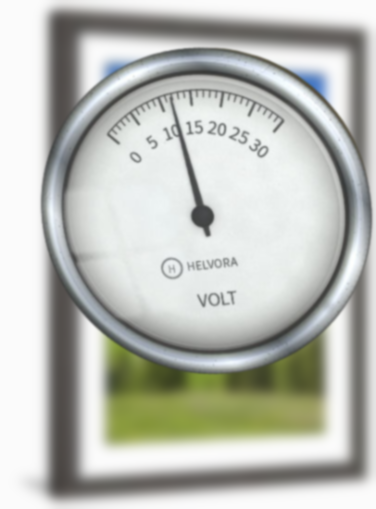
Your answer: 12 V
